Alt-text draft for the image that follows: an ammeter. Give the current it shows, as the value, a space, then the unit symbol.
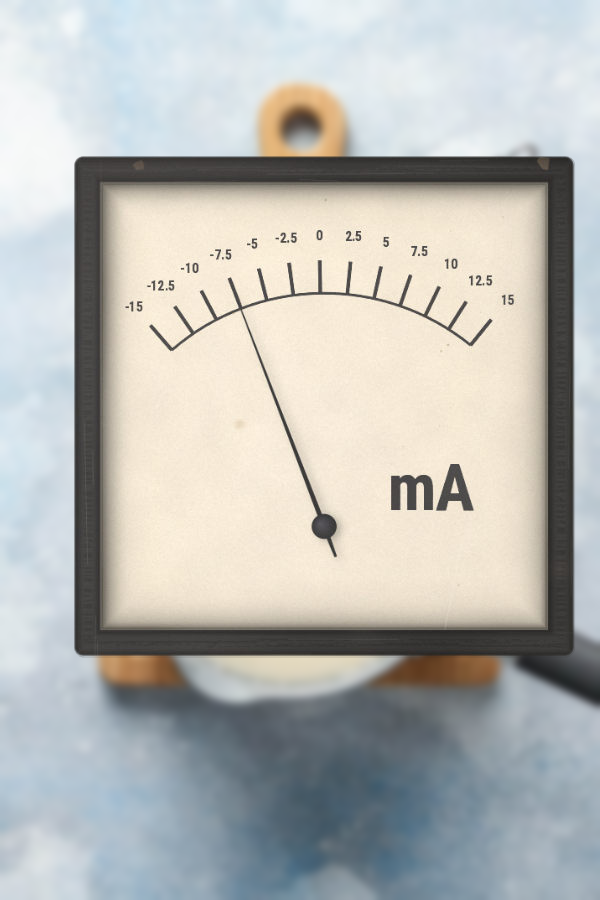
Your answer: -7.5 mA
